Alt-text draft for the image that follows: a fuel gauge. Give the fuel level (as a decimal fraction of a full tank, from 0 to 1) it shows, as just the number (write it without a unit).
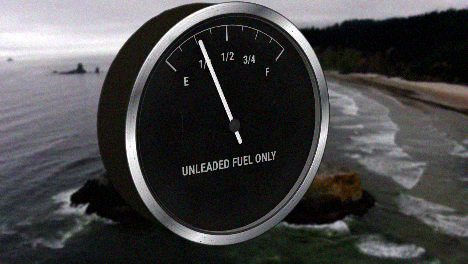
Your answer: 0.25
